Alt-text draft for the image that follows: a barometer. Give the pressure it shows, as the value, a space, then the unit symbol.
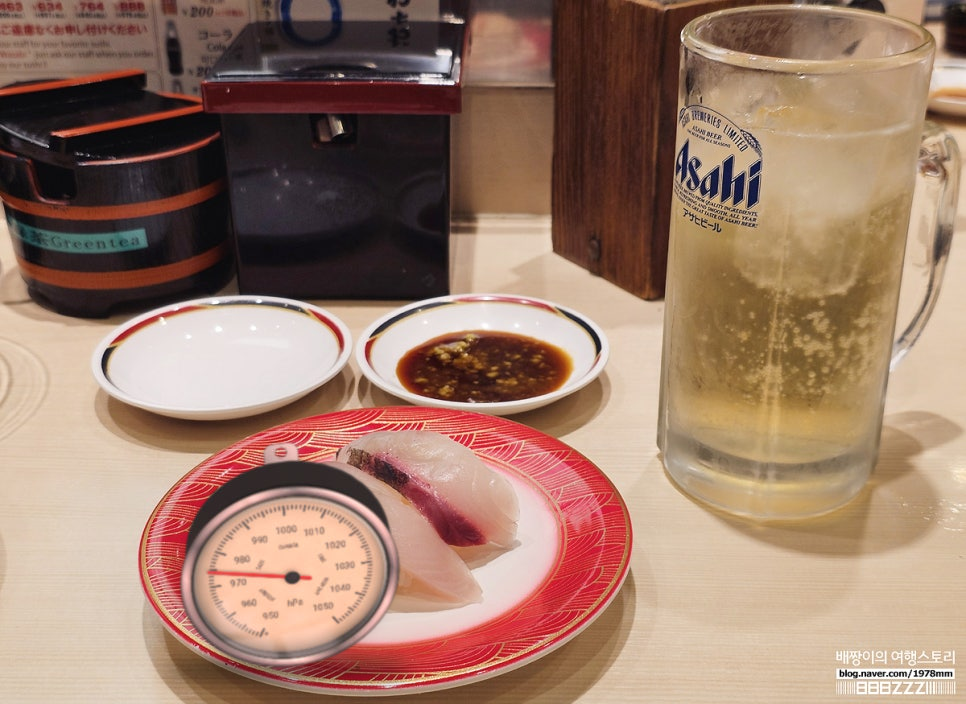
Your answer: 975 hPa
